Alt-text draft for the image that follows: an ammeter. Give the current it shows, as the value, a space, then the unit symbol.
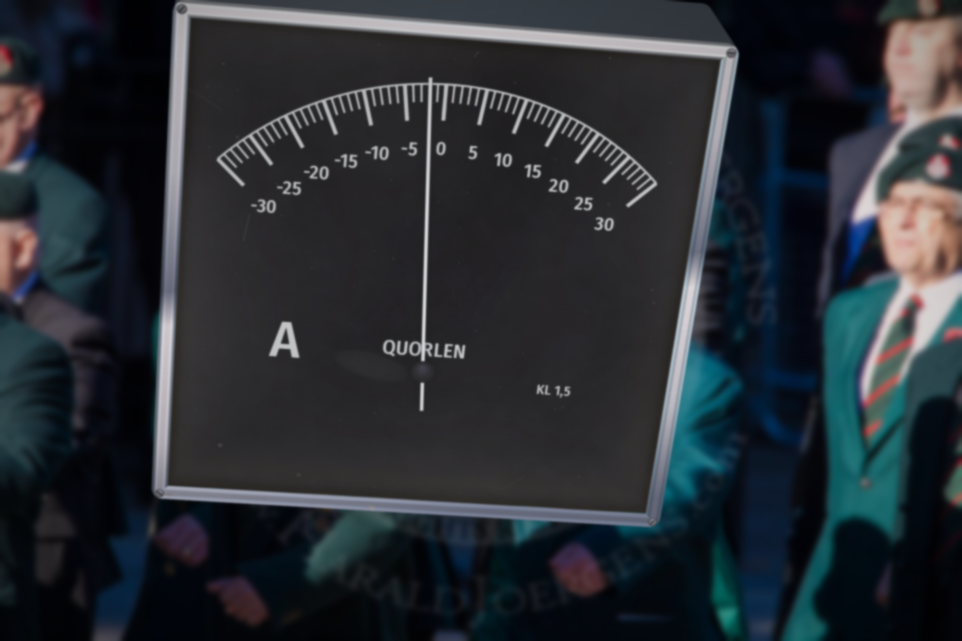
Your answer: -2 A
